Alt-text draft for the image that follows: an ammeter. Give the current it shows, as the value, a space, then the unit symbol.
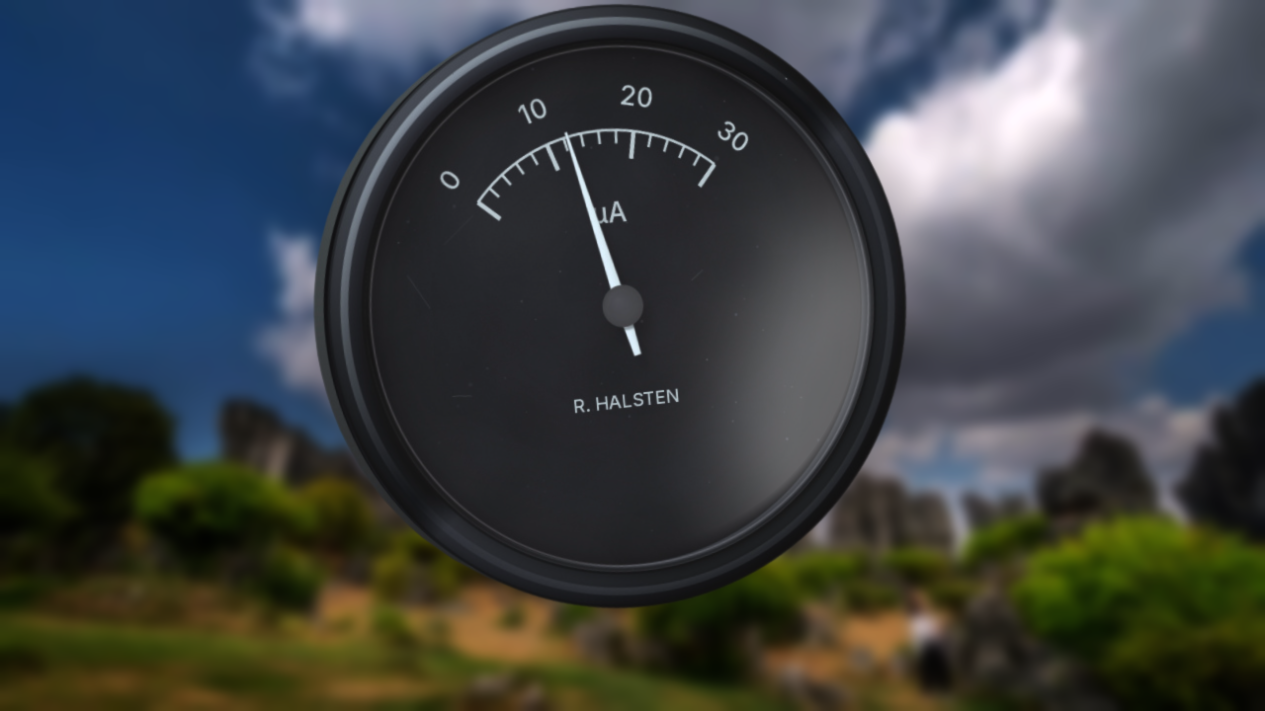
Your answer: 12 µA
